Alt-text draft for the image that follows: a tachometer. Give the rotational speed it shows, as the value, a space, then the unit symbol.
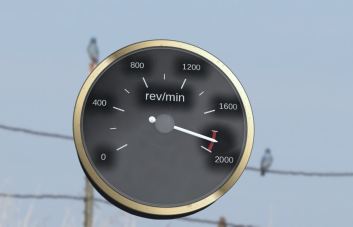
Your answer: 1900 rpm
